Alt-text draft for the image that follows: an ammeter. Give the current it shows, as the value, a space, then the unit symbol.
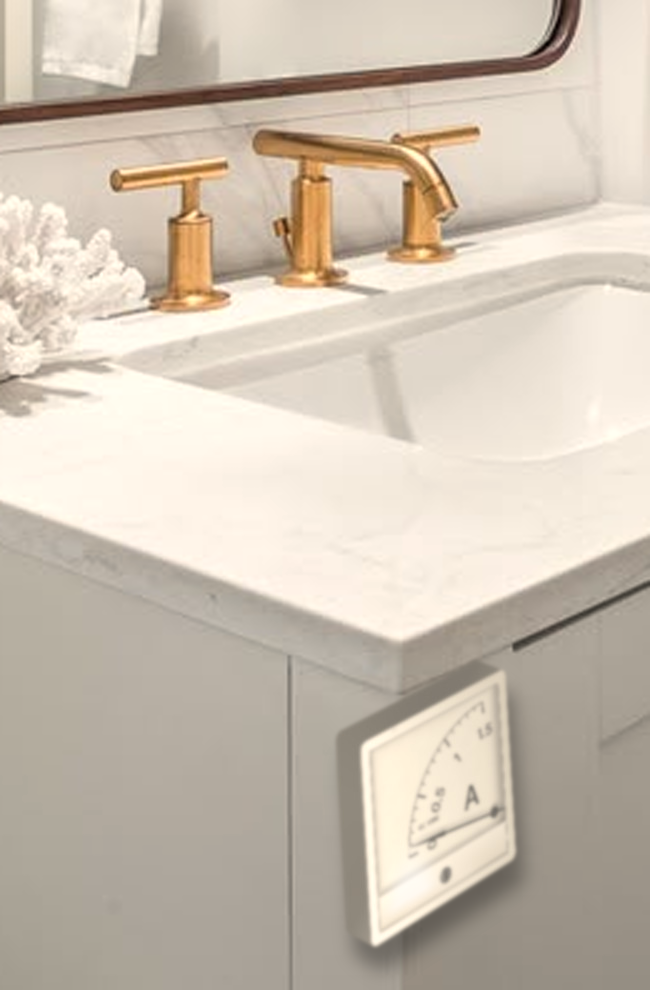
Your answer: 0.1 A
